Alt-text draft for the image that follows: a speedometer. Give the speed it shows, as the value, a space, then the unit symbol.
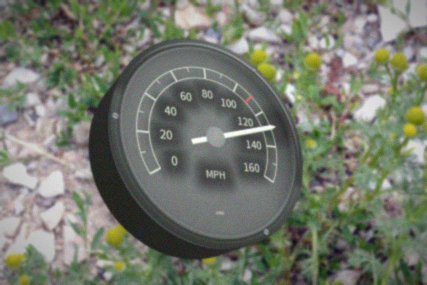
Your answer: 130 mph
